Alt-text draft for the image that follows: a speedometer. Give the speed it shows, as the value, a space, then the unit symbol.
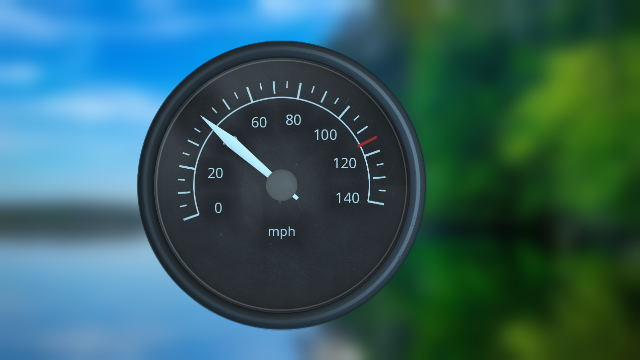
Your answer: 40 mph
